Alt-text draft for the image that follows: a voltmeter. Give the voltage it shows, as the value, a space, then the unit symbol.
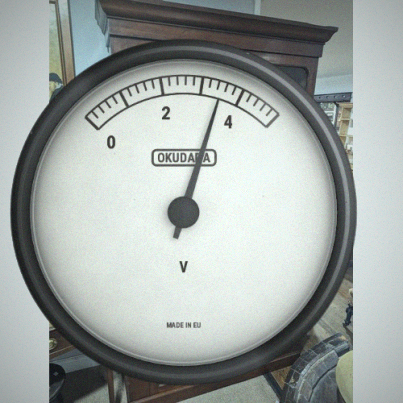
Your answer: 3.5 V
